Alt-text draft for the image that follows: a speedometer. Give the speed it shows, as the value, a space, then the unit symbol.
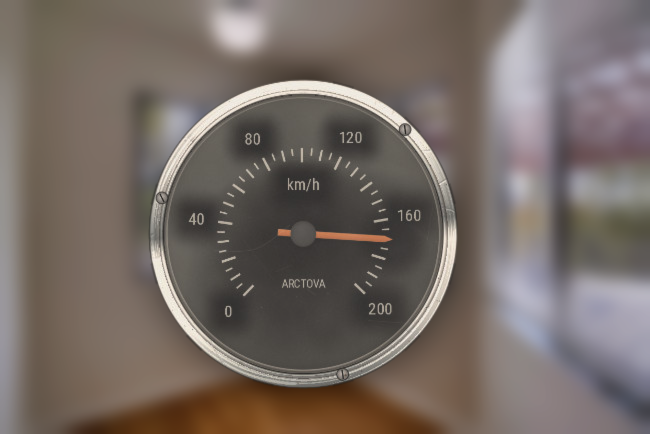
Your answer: 170 km/h
